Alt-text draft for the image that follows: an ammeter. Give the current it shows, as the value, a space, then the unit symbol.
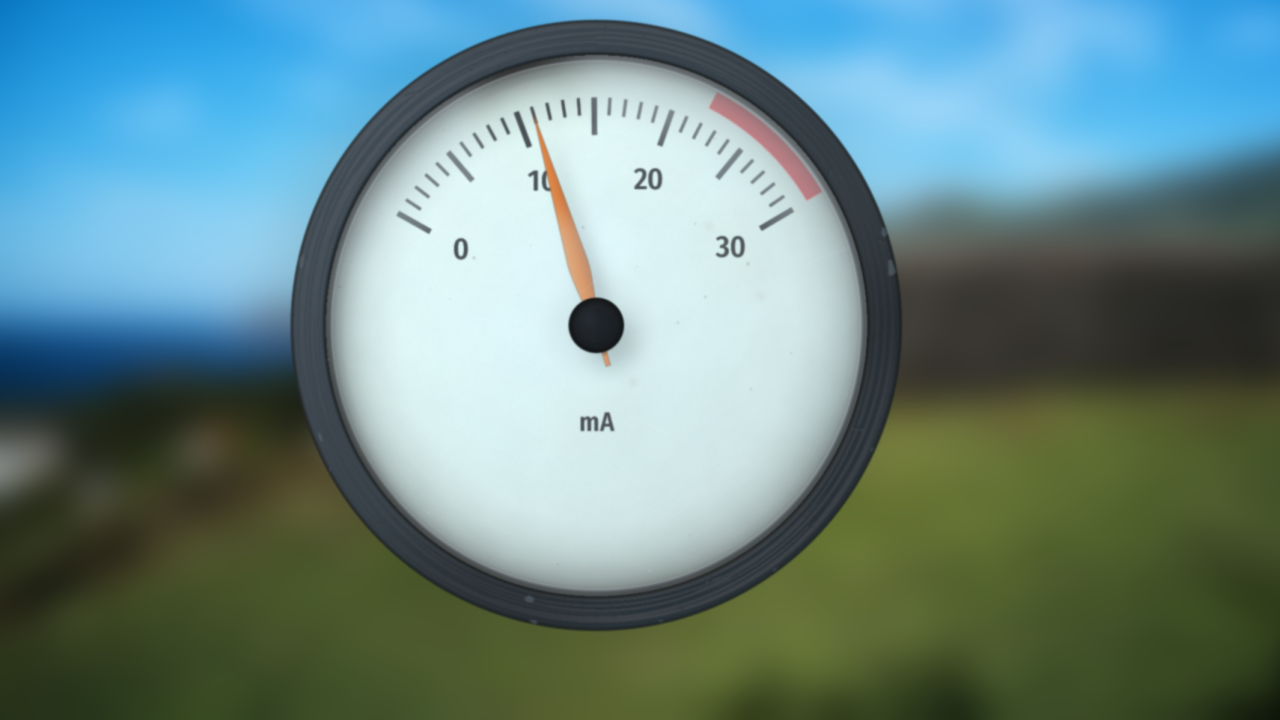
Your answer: 11 mA
